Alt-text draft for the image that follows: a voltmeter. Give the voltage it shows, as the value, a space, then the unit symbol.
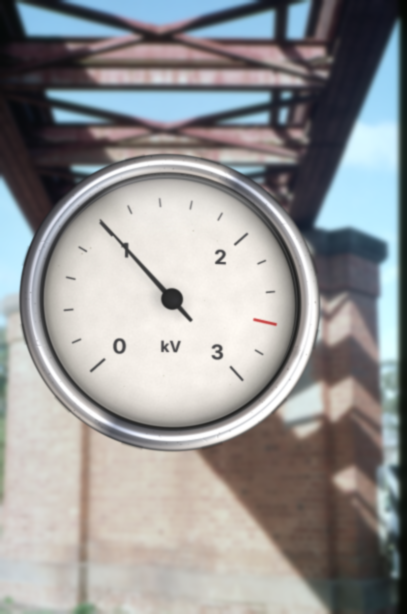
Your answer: 1 kV
